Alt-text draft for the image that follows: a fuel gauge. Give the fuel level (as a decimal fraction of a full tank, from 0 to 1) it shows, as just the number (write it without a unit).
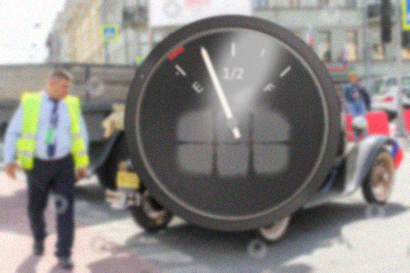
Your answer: 0.25
